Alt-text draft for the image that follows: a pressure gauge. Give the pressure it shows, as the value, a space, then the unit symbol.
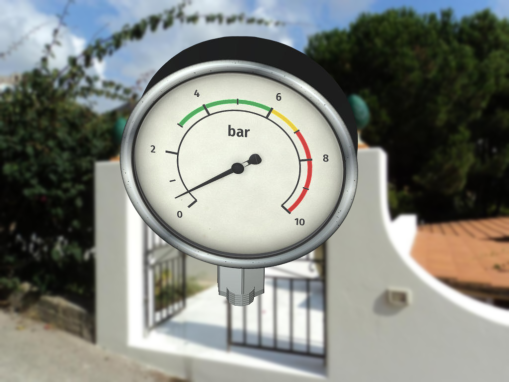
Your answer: 0.5 bar
